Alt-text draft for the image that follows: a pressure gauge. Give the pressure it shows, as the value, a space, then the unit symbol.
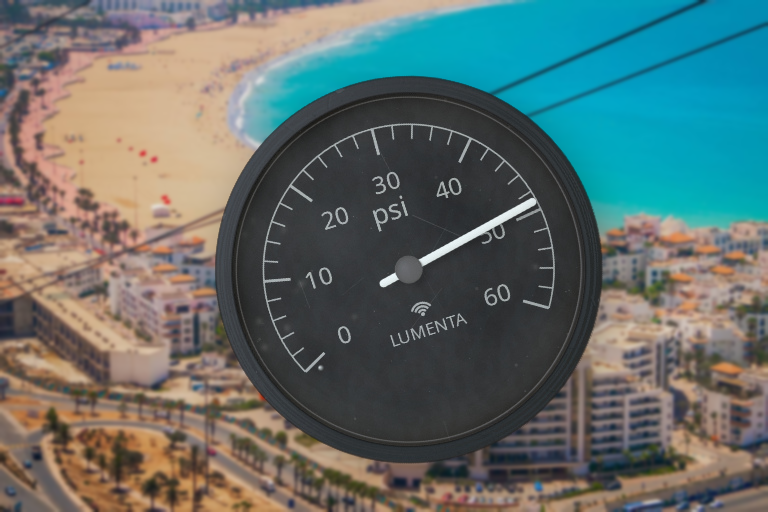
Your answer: 49 psi
